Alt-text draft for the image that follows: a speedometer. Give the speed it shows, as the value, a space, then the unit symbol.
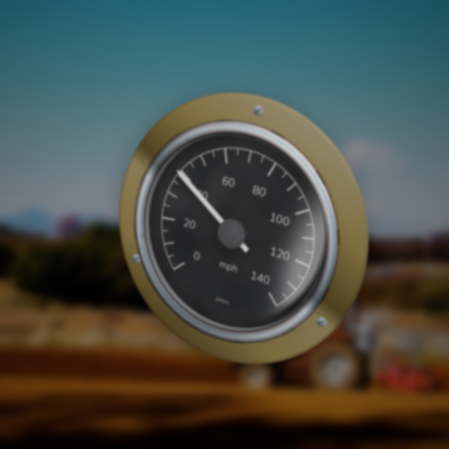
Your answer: 40 mph
